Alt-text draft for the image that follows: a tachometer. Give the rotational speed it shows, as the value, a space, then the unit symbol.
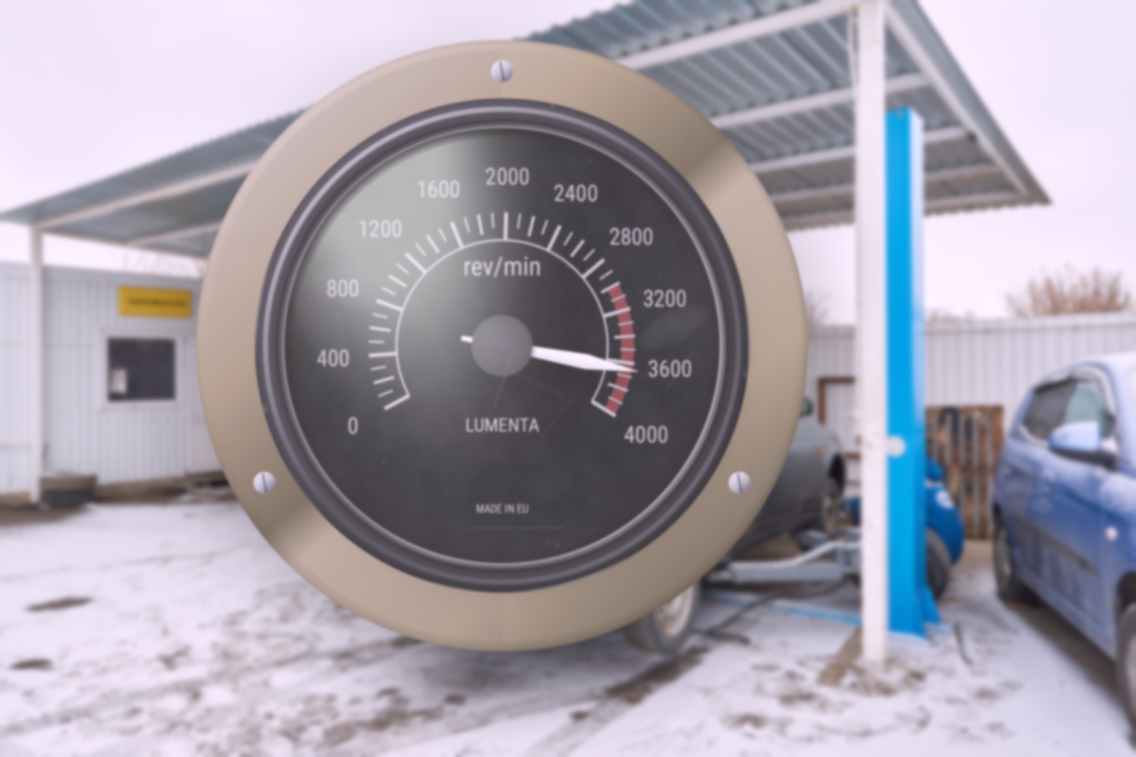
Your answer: 3650 rpm
